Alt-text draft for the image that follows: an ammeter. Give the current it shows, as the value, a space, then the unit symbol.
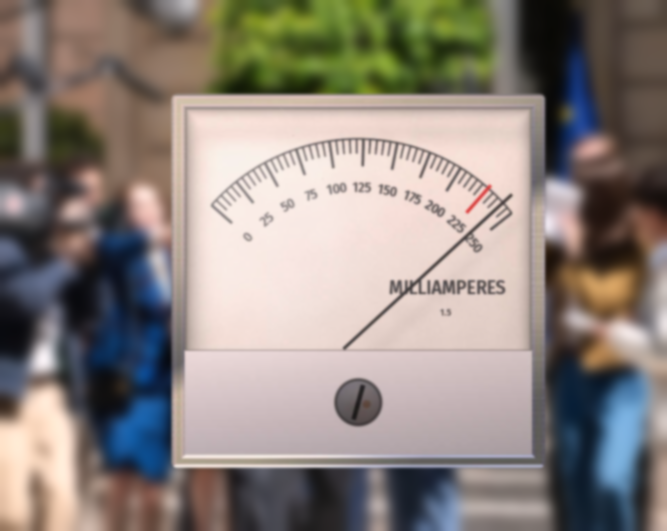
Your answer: 240 mA
